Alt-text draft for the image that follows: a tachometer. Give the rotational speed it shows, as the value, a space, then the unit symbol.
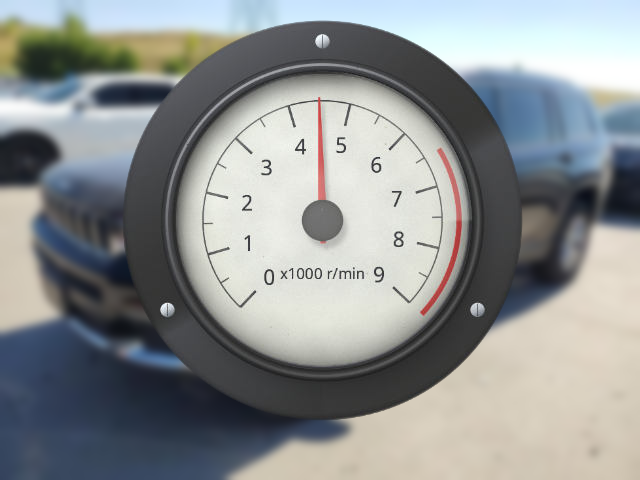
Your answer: 4500 rpm
